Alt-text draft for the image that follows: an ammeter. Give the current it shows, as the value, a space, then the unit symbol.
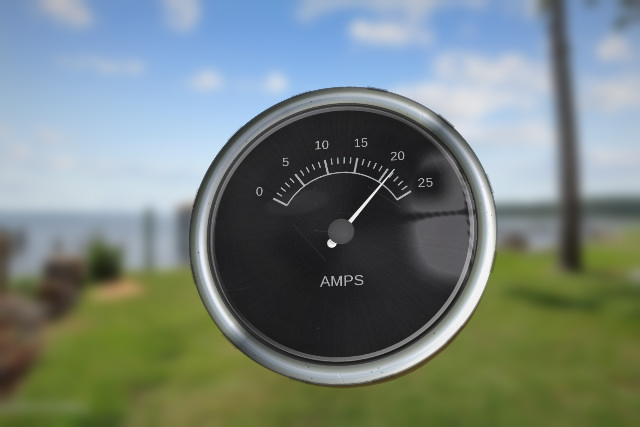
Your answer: 21 A
